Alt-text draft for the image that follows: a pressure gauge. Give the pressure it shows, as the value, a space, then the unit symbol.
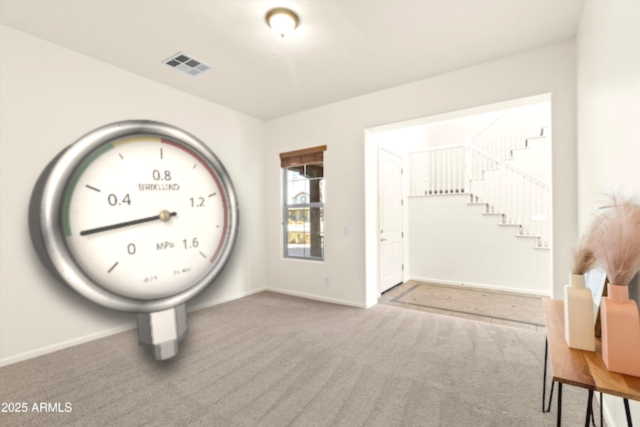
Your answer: 0.2 MPa
